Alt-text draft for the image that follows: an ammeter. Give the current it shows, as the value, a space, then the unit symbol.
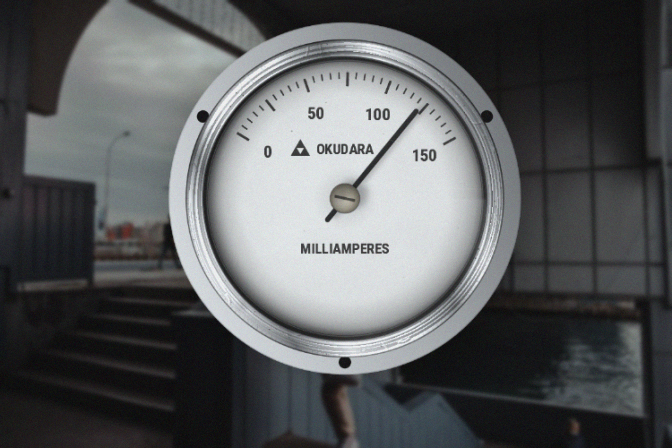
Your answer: 122.5 mA
